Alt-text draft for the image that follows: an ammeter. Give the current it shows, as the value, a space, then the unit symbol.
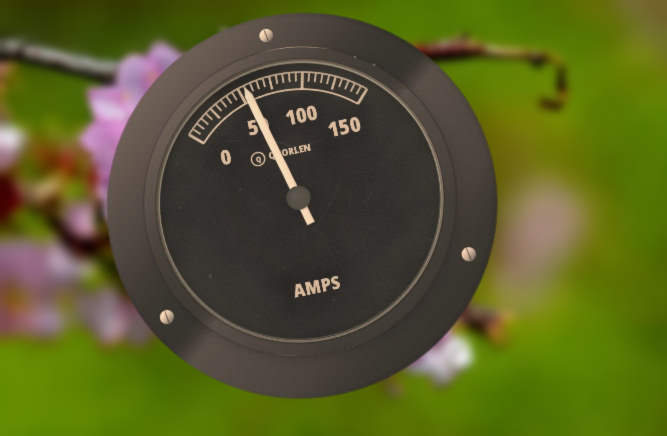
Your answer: 55 A
